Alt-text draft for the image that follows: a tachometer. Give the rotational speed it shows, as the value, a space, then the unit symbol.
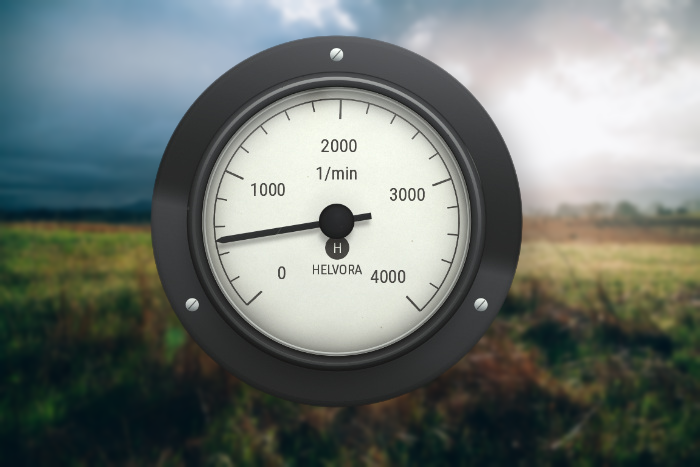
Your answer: 500 rpm
